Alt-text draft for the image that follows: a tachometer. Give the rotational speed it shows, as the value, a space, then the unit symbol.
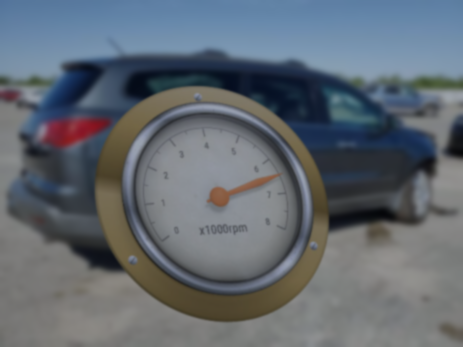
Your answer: 6500 rpm
